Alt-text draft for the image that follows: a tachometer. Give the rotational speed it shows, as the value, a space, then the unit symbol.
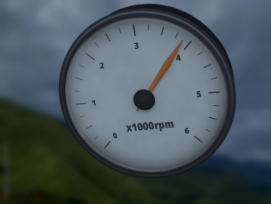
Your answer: 3875 rpm
